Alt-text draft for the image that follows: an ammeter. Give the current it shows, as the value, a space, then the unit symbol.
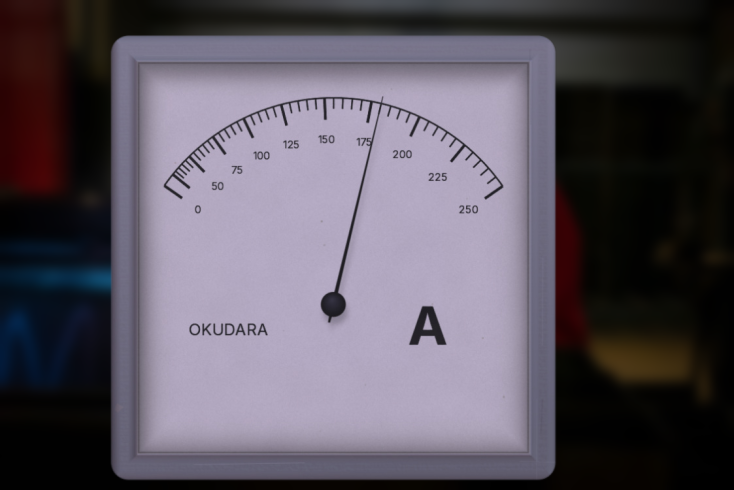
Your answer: 180 A
